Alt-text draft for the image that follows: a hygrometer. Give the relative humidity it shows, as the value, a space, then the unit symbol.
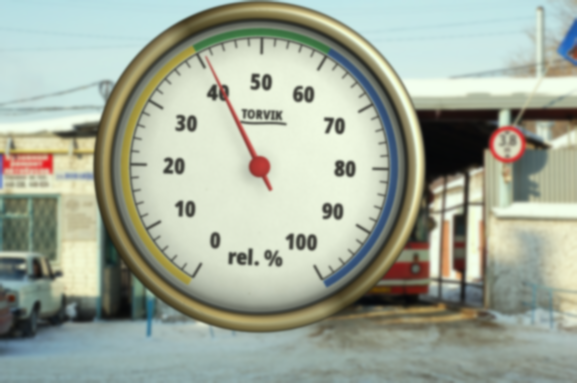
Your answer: 41 %
